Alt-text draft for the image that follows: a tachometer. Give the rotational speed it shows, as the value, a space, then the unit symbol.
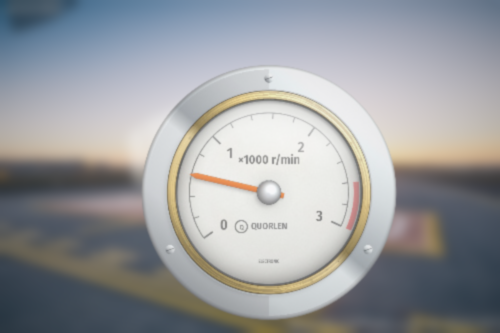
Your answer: 600 rpm
